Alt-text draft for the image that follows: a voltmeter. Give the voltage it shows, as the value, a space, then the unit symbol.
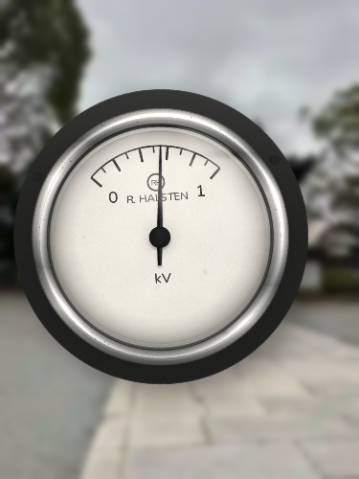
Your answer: 0.55 kV
